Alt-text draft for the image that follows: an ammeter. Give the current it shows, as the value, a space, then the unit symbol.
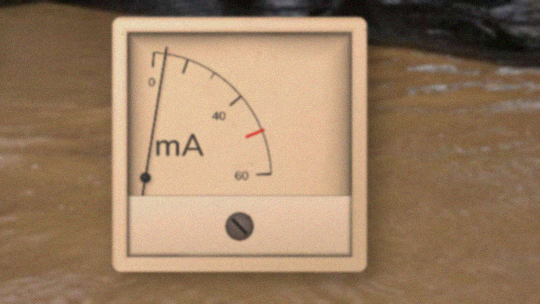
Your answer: 10 mA
